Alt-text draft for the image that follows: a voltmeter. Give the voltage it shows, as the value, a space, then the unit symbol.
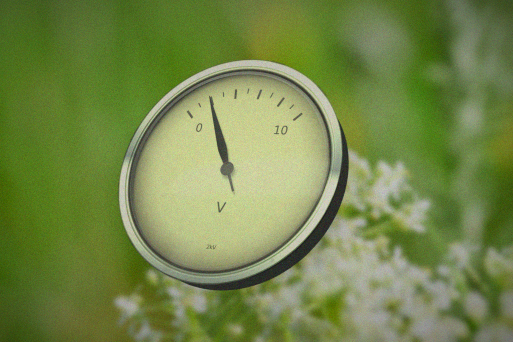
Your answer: 2 V
